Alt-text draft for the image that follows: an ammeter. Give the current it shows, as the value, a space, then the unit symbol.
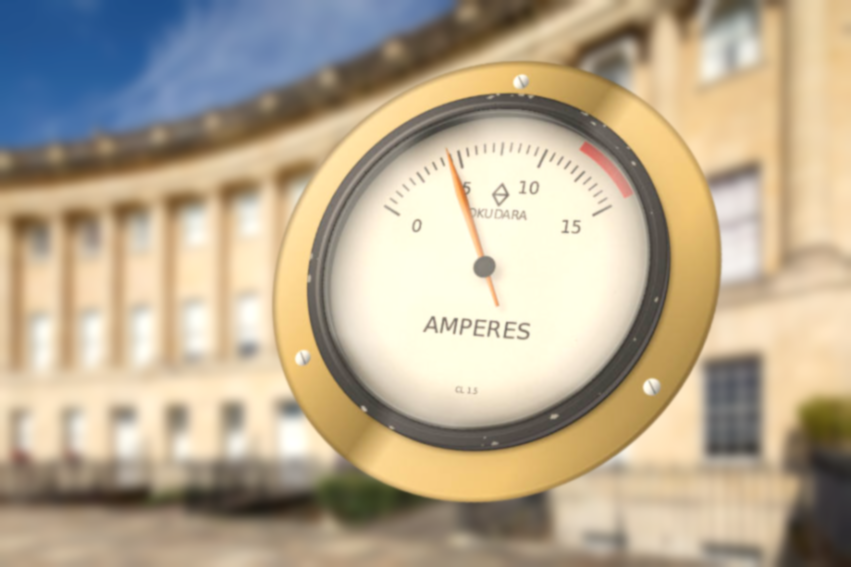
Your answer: 4.5 A
